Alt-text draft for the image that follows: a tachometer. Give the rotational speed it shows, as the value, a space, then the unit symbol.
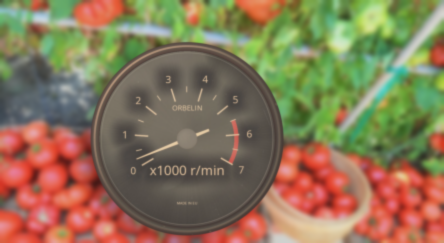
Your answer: 250 rpm
